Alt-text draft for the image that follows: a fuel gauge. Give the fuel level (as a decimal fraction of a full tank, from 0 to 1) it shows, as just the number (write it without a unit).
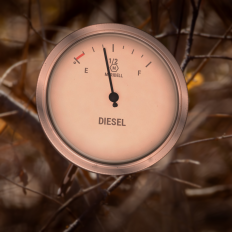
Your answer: 0.375
